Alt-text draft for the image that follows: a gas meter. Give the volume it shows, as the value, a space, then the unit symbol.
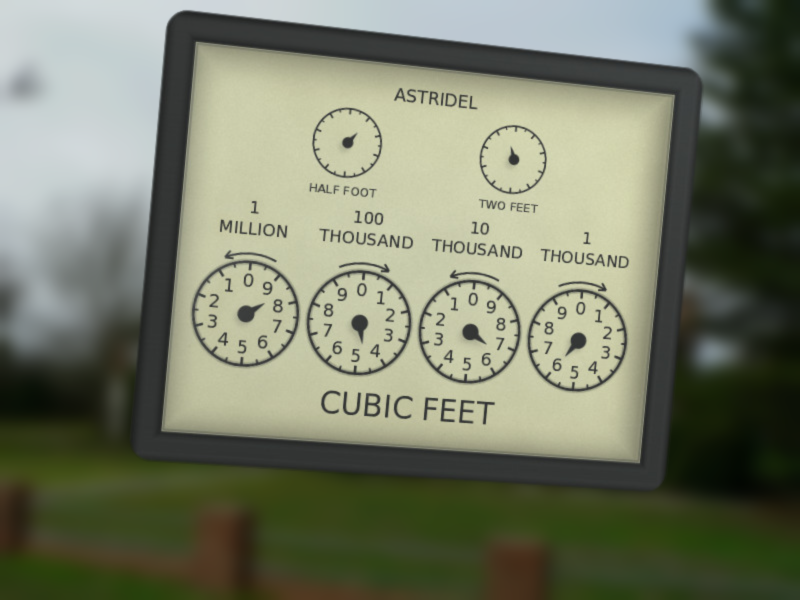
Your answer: 846600 ft³
